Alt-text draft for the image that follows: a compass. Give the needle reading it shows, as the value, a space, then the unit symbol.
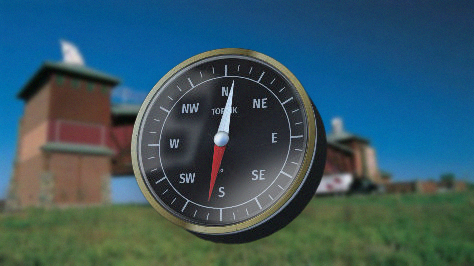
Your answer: 190 °
